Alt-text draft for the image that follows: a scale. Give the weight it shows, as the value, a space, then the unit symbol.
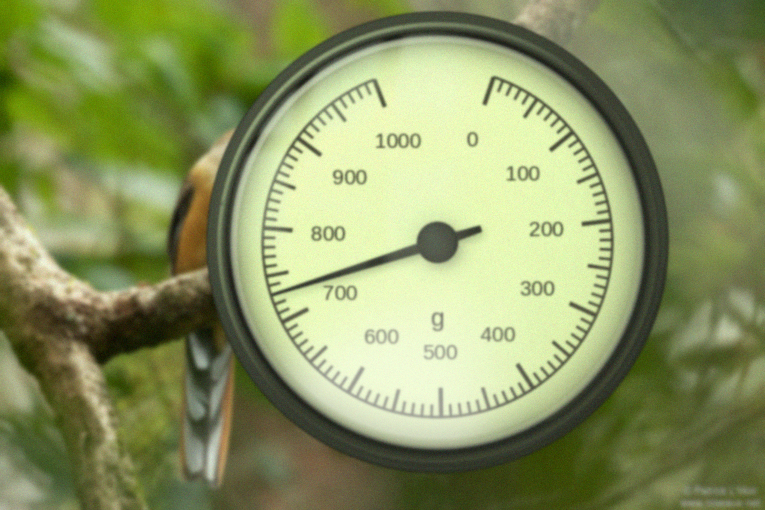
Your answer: 730 g
